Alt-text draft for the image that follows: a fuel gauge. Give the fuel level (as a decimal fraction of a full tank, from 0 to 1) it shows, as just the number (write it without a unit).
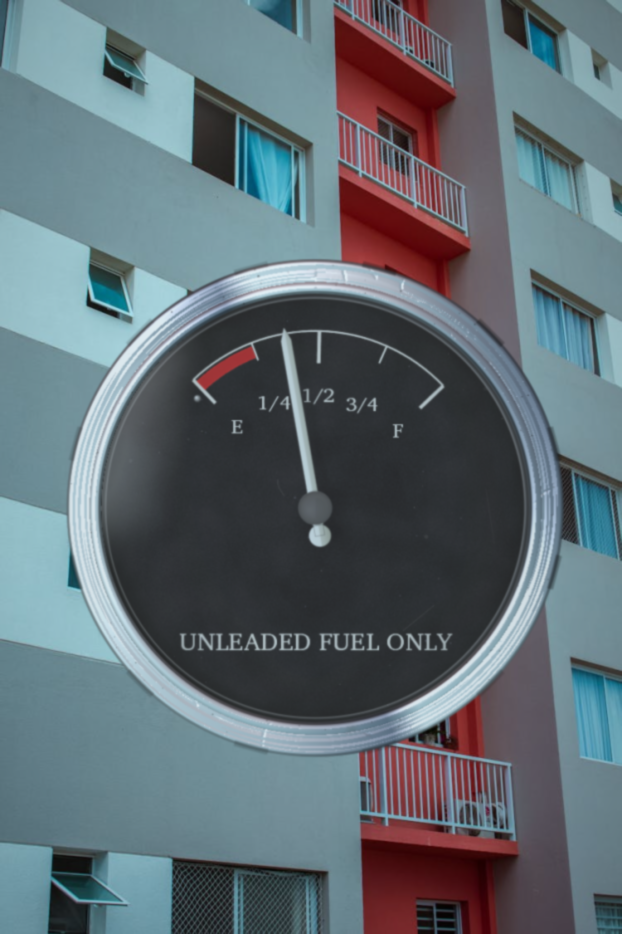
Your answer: 0.375
